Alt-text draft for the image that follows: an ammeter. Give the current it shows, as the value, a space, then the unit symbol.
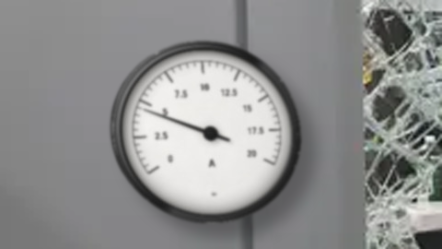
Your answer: 4.5 A
